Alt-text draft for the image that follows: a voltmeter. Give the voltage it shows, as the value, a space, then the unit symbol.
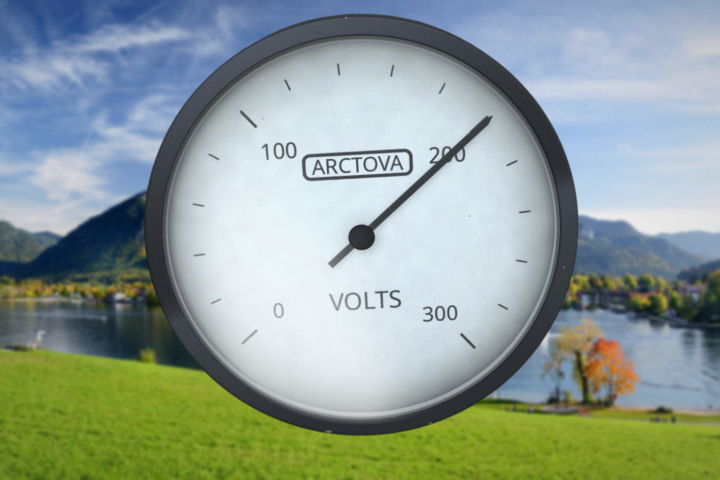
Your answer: 200 V
